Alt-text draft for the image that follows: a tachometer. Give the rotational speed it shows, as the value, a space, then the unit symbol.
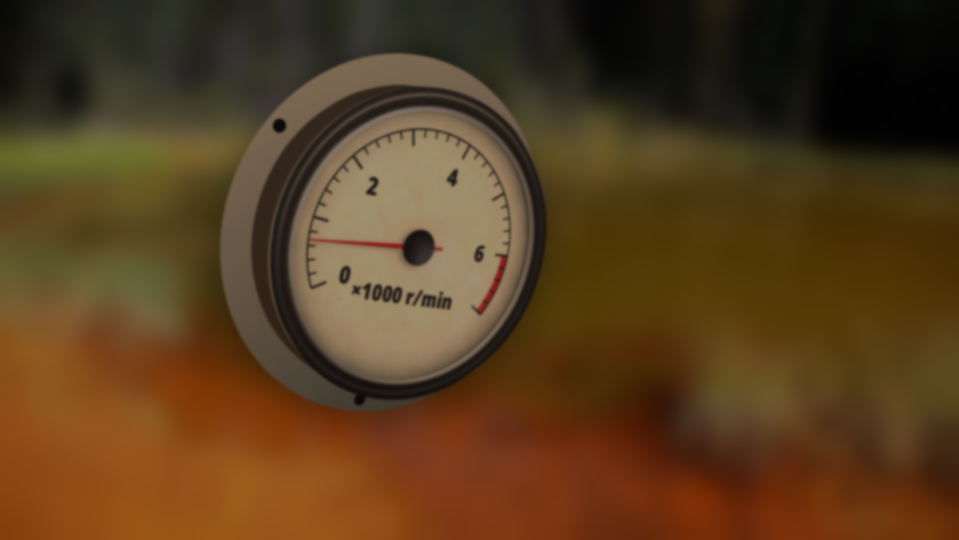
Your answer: 700 rpm
